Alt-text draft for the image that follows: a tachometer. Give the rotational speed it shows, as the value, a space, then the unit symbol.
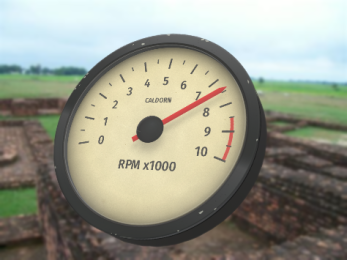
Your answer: 7500 rpm
